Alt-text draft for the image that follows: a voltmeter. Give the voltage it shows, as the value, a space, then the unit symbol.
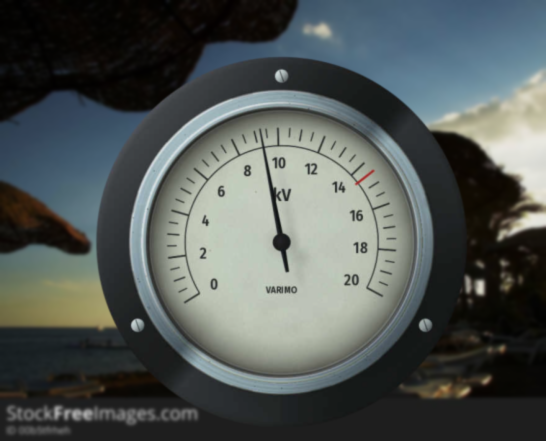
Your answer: 9.25 kV
